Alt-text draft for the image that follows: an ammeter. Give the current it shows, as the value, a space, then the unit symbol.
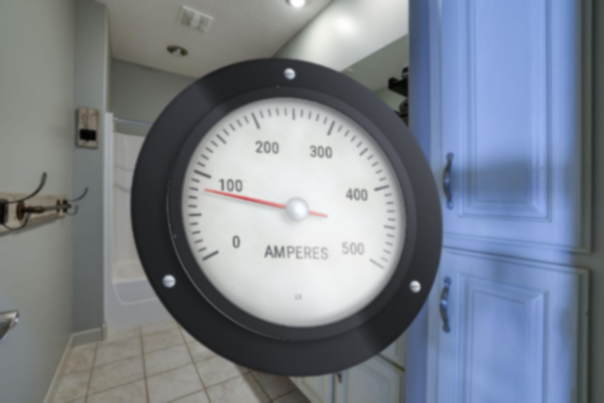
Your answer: 80 A
